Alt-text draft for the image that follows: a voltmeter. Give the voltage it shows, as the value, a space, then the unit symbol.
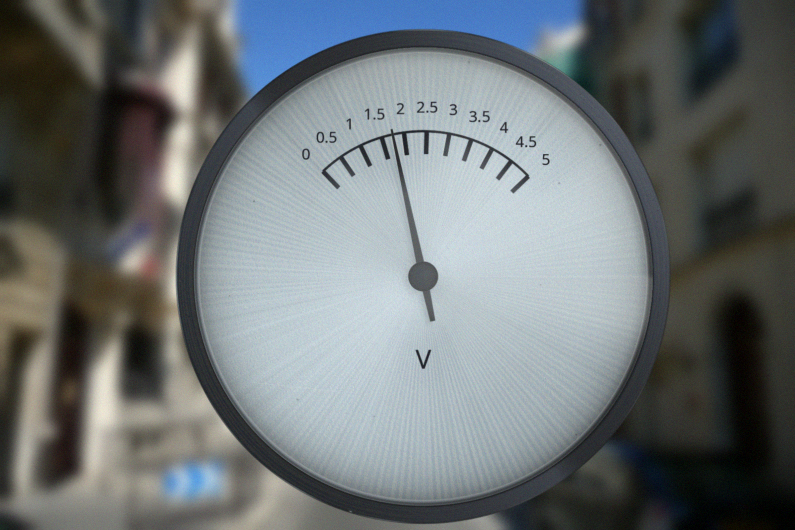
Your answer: 1.75 V
